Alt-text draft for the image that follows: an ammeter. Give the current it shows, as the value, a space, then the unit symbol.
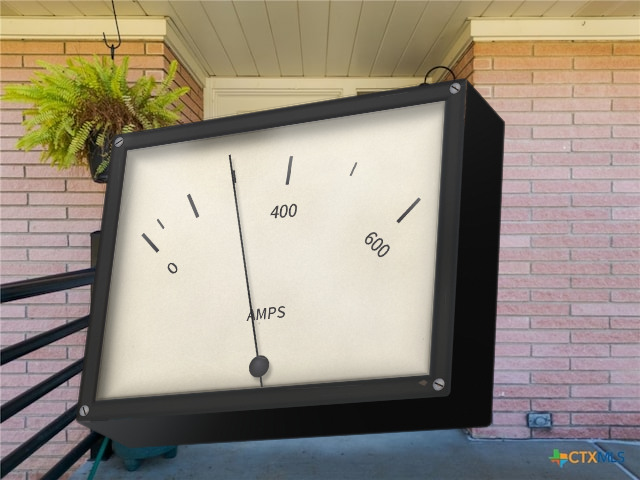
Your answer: 300 A
